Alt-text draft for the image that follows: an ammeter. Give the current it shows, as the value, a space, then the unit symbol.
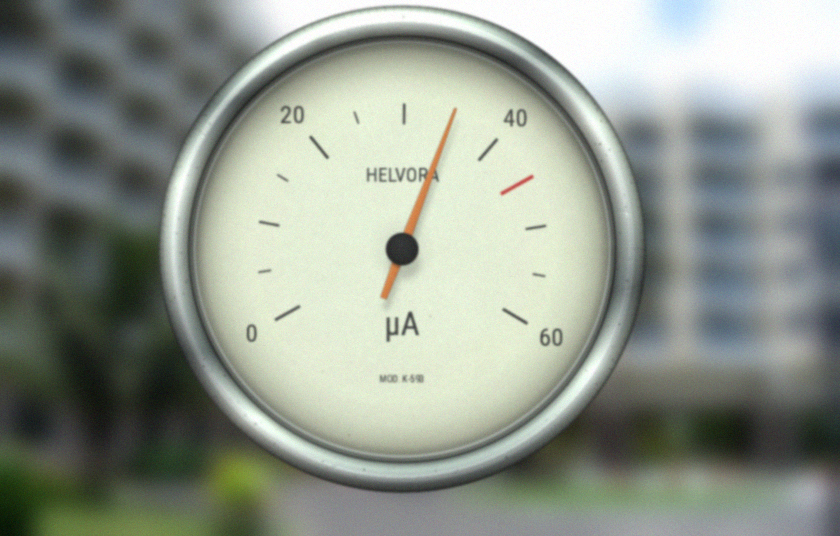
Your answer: 35 µA
